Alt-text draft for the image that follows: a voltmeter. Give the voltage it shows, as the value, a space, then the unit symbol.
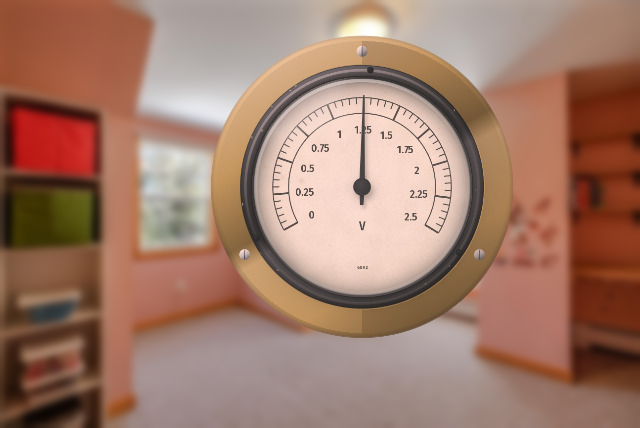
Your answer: 1.25 V
